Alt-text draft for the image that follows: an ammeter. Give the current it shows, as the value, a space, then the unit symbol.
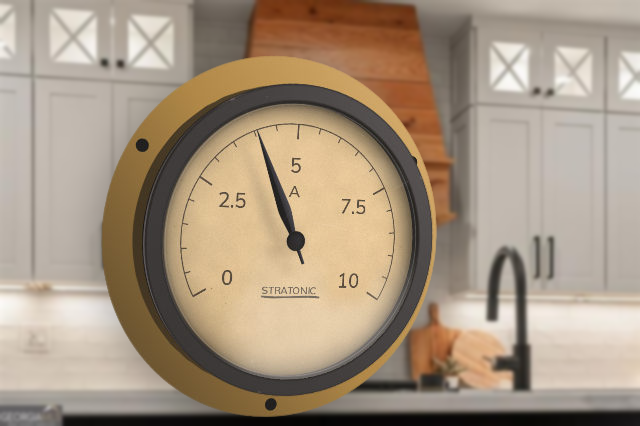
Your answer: 4 A
